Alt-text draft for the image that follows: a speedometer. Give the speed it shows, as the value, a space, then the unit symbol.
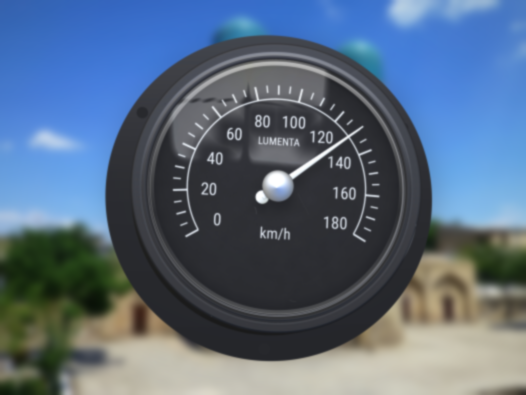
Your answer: 130 km/h
